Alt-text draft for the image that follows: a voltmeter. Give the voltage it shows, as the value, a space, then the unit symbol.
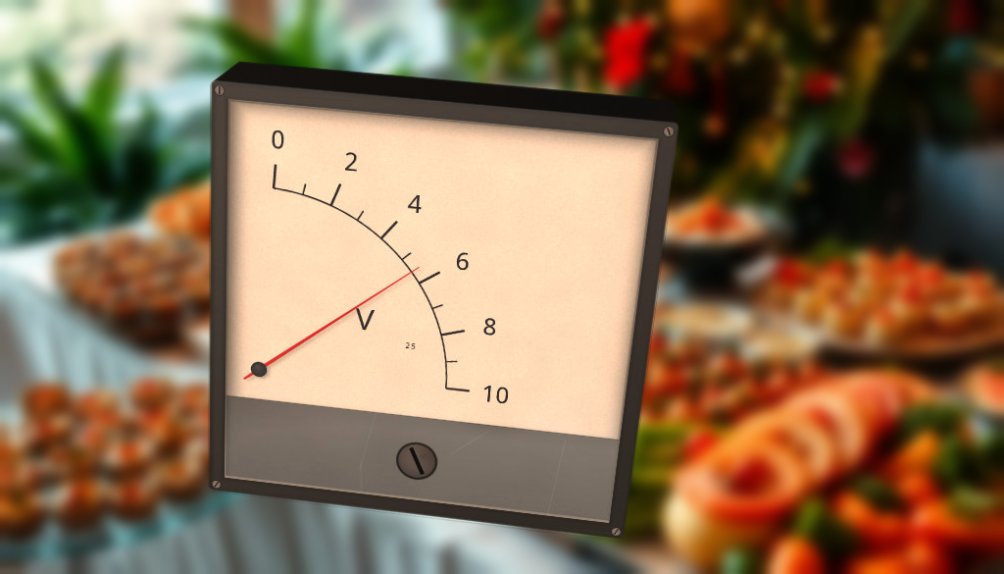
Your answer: 5.5 V
